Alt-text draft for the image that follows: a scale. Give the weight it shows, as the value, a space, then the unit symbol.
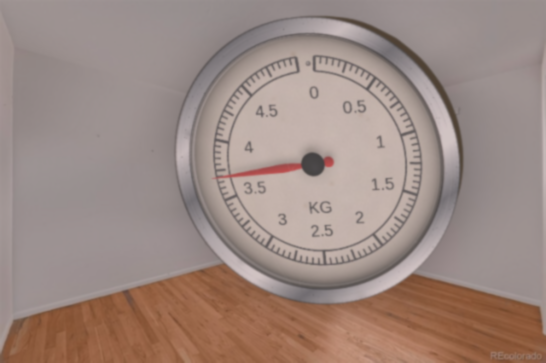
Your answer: 3.7 kg
